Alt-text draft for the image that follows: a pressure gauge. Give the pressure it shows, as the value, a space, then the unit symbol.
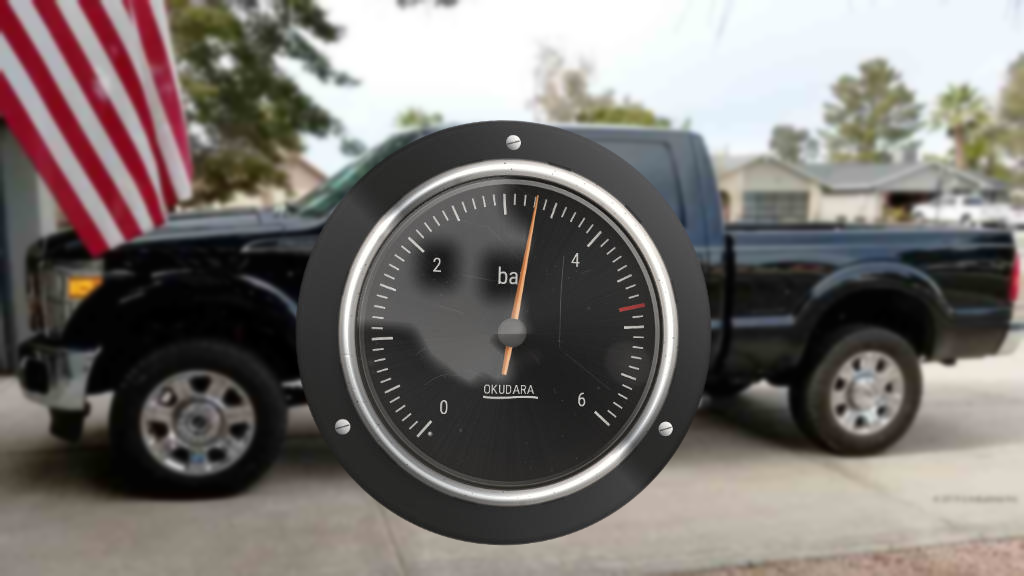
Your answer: 3.3 bar
